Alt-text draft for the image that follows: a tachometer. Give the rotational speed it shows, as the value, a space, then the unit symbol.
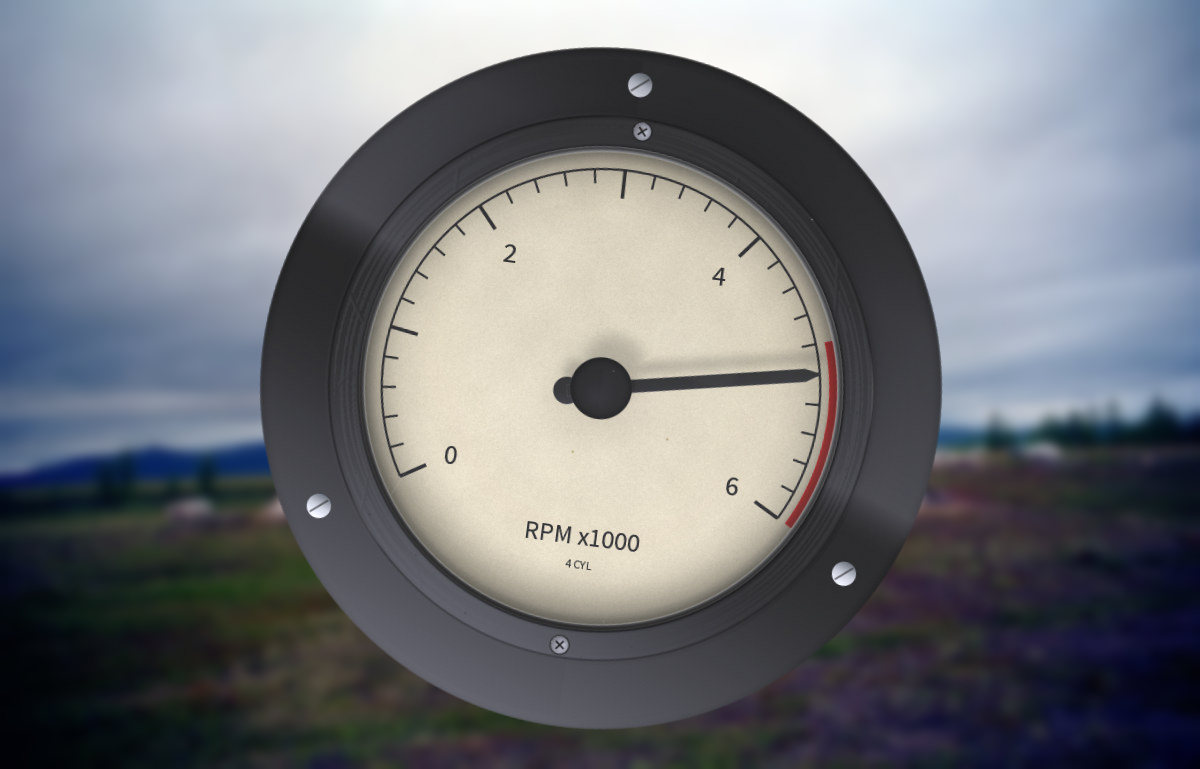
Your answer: 5000 rpm
